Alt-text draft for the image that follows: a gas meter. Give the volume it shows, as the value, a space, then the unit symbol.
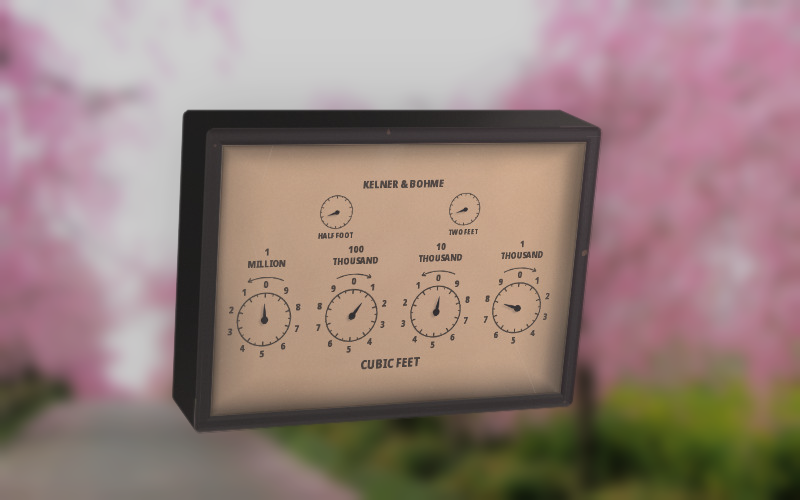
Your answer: 9800 ft³
